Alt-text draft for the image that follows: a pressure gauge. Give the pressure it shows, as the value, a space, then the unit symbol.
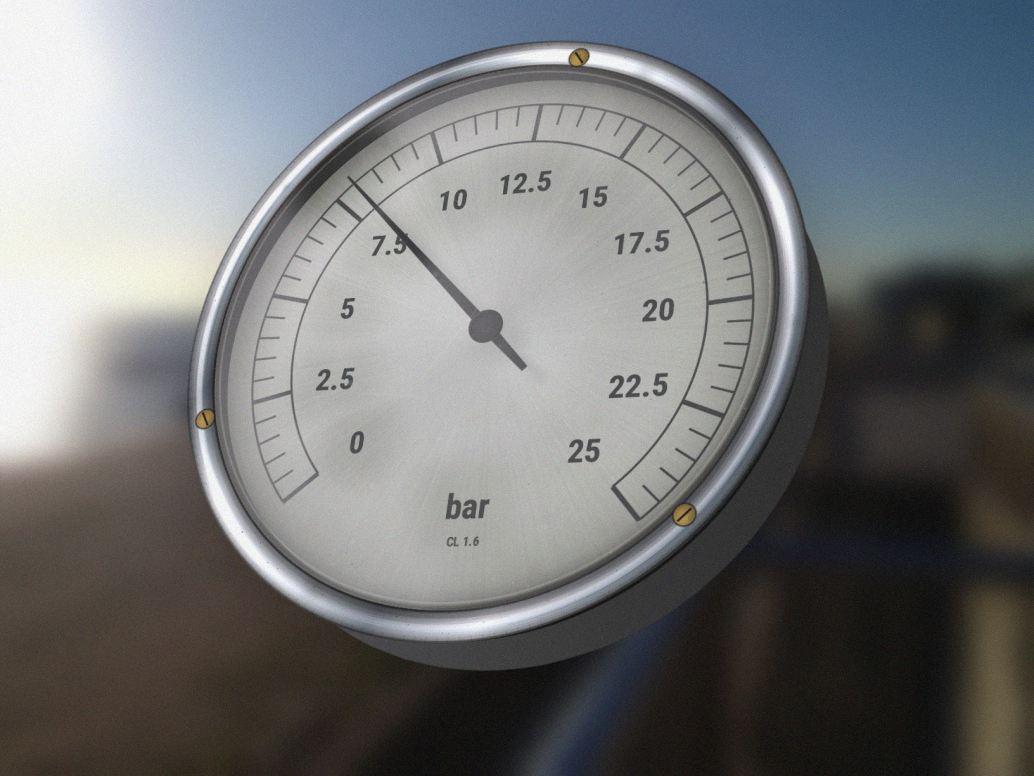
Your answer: 8 bar
